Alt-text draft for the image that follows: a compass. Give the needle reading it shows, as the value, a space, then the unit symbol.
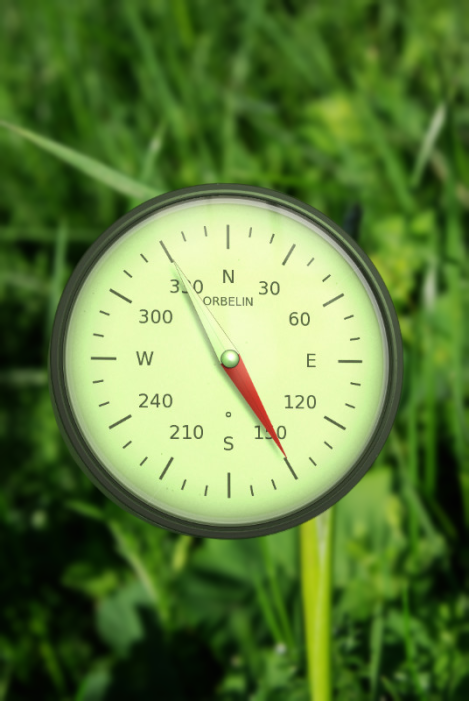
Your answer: 150 °
